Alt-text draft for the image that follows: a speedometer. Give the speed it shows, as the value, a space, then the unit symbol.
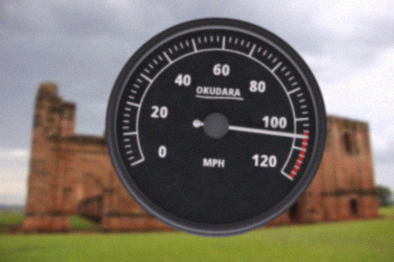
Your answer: 106 mph
